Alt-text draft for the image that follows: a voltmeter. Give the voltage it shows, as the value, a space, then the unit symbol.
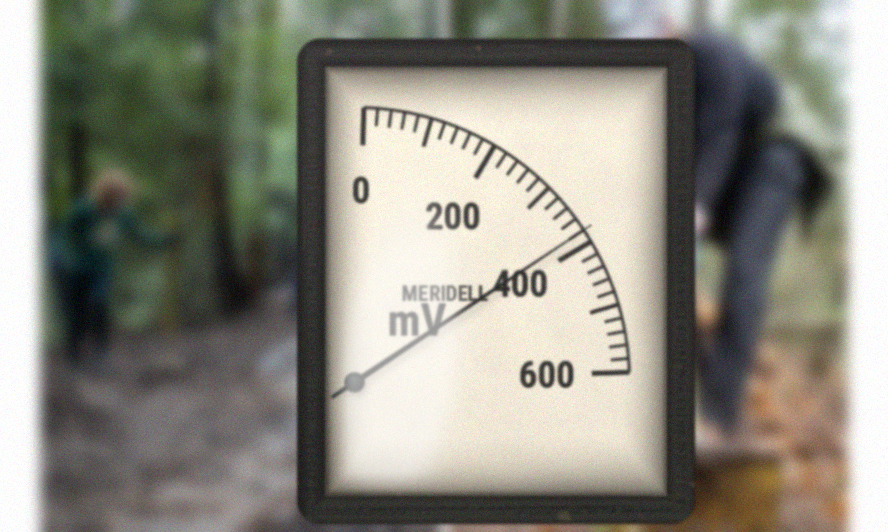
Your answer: 380 mV
